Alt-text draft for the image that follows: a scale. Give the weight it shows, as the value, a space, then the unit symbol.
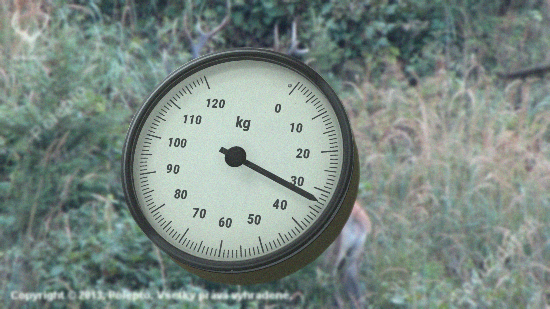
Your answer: 33 kg
